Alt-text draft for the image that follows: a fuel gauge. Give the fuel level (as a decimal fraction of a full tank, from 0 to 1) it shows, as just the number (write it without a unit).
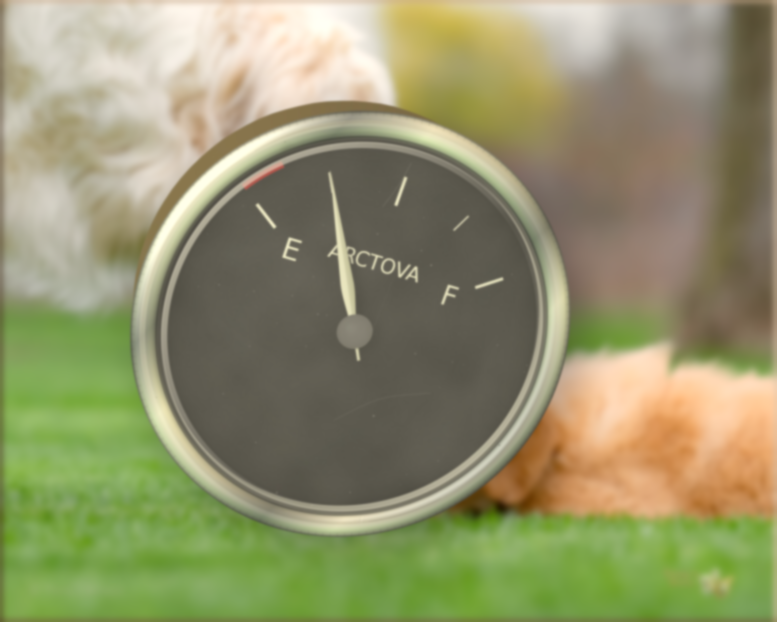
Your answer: 0.25
